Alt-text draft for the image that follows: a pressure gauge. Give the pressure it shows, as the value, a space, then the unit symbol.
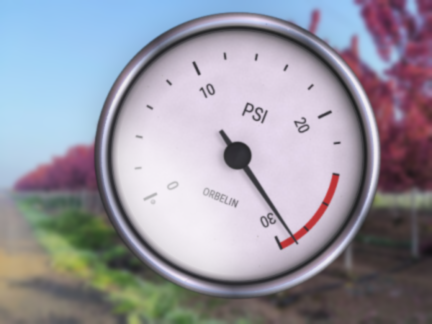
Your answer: 29 psi
